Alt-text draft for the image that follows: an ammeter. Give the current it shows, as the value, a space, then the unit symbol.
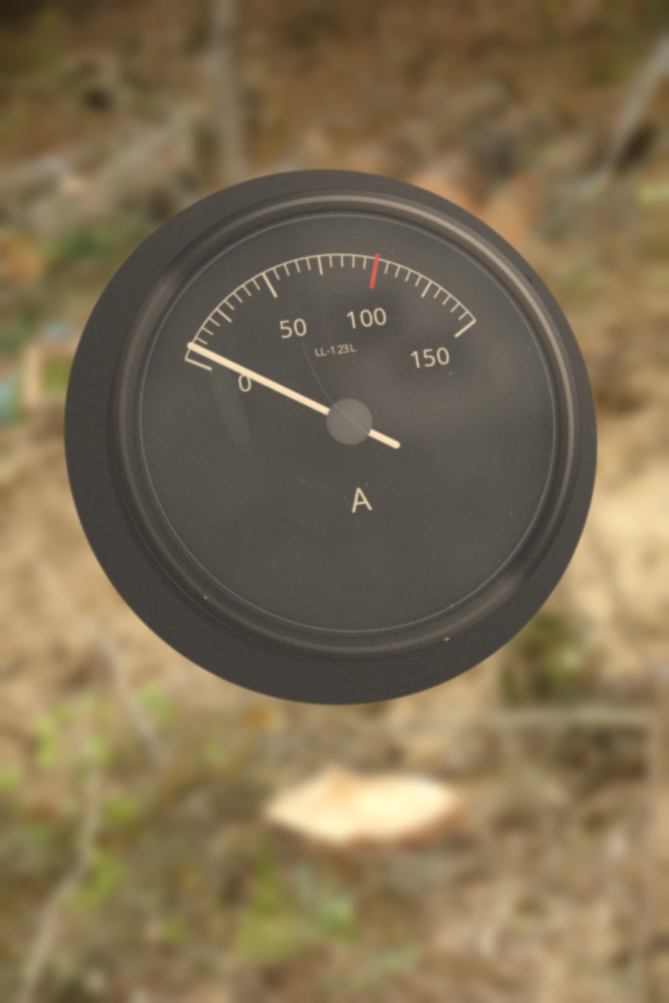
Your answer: 5 A
